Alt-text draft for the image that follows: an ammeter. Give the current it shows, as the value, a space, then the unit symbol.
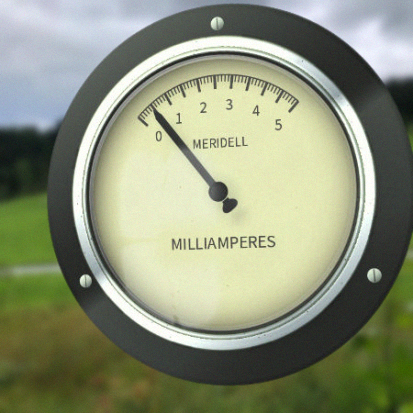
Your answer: 0.5 mA
